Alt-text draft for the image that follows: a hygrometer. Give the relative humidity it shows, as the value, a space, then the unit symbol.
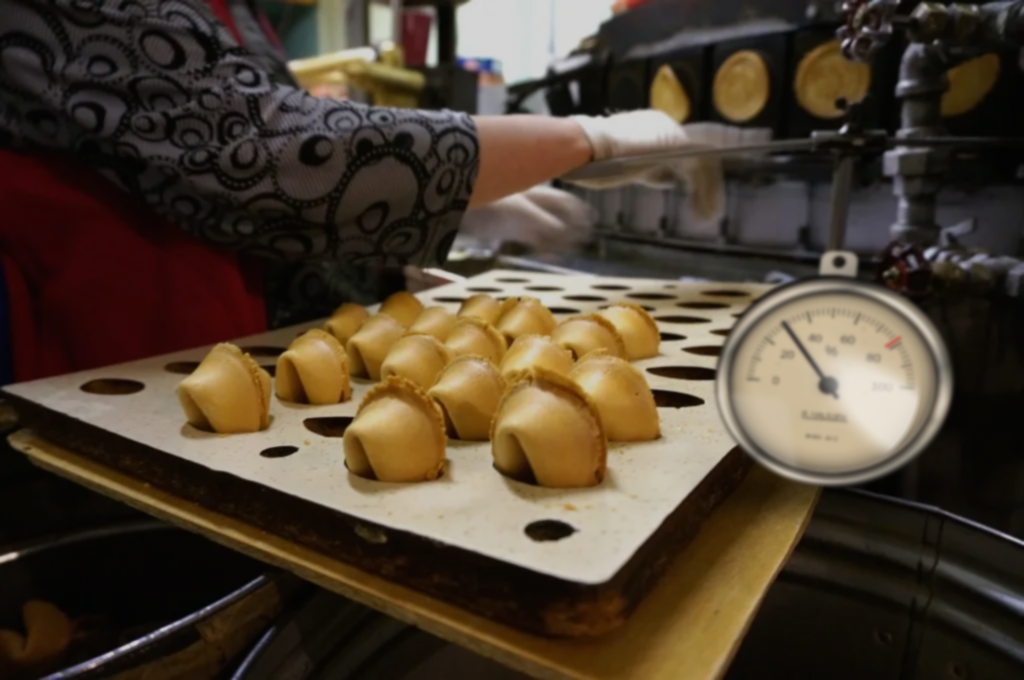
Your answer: 30 %
